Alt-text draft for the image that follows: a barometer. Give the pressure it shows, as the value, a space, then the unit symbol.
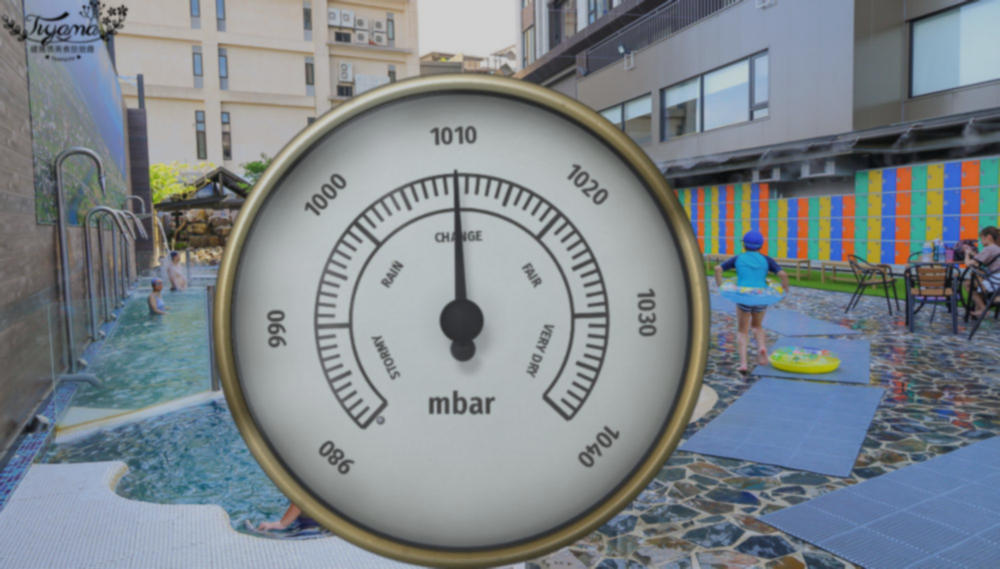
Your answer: 1010 mbar
